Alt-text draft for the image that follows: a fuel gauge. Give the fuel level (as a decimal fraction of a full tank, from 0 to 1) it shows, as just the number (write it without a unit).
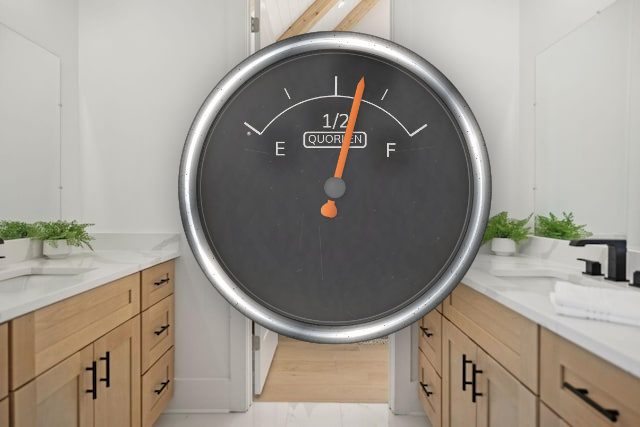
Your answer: 0.625
